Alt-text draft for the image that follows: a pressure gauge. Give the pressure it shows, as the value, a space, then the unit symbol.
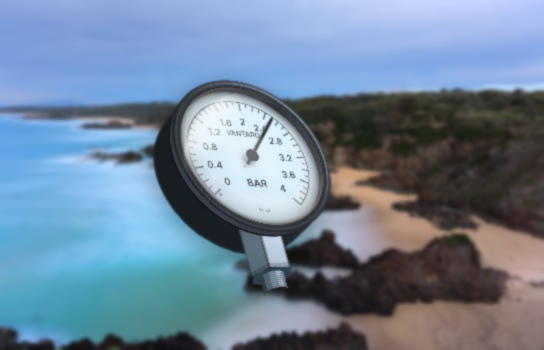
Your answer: 2.5 bar
